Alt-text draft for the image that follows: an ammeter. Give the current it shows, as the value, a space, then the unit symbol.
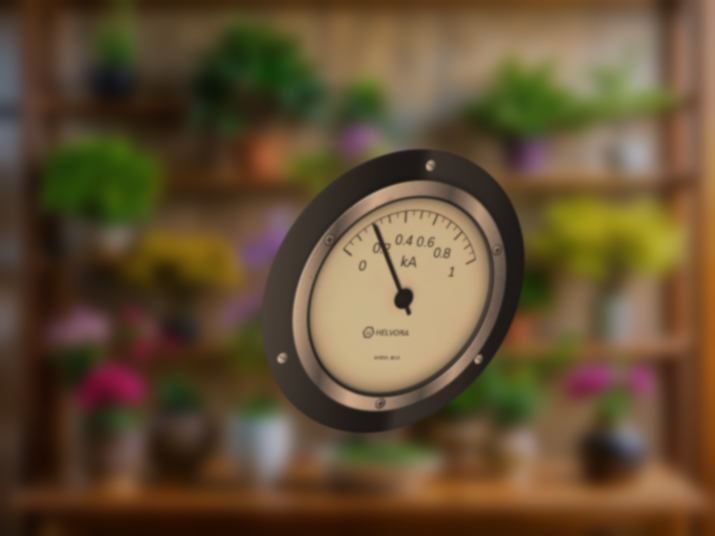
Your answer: 0.2 kA
